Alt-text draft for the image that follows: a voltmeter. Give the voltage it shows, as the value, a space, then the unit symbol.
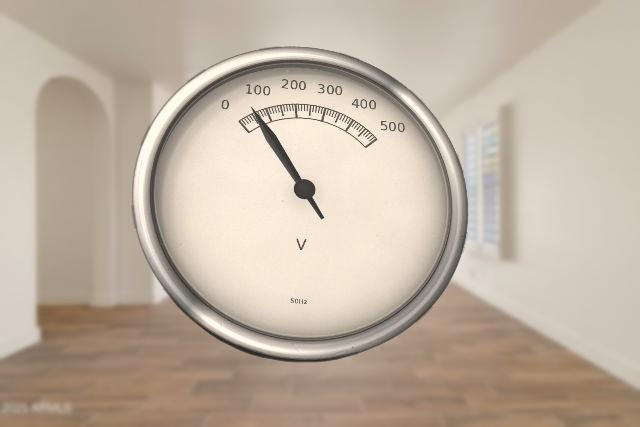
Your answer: 50 V
